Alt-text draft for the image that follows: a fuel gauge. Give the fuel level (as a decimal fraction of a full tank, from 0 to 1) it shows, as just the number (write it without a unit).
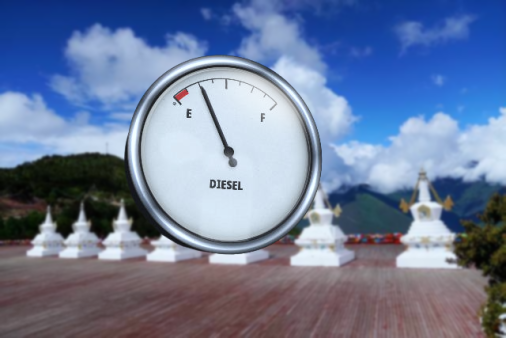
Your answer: 0.25
